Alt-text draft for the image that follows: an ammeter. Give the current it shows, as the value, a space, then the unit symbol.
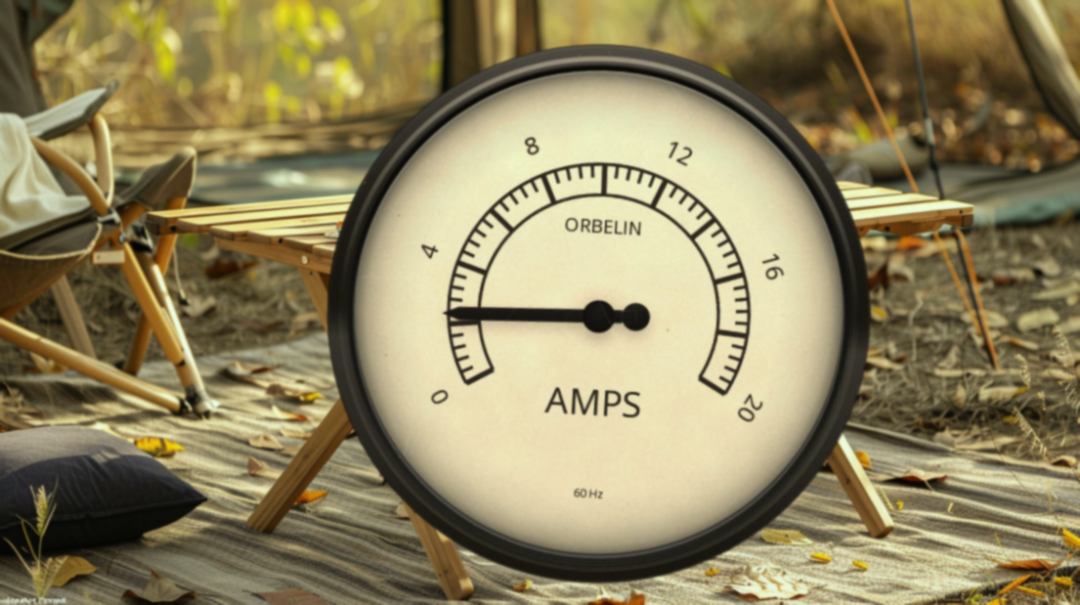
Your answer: 2.4 A
